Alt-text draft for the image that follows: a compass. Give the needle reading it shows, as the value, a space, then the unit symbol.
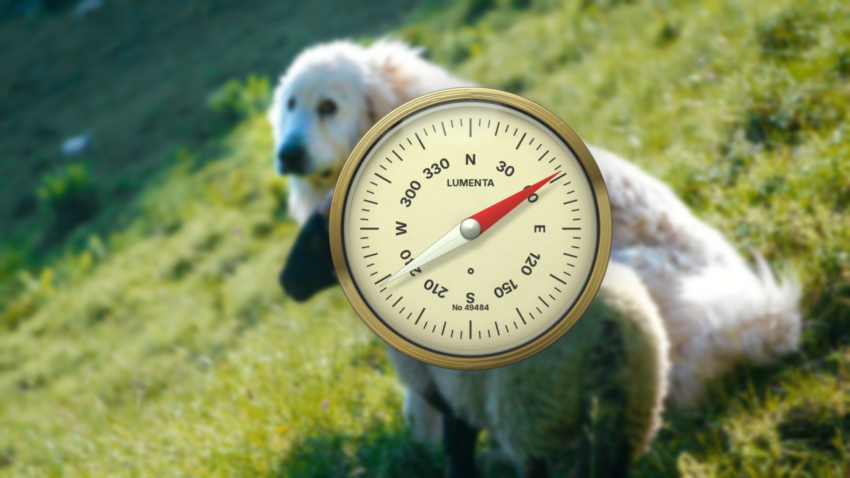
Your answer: 57.5 °
